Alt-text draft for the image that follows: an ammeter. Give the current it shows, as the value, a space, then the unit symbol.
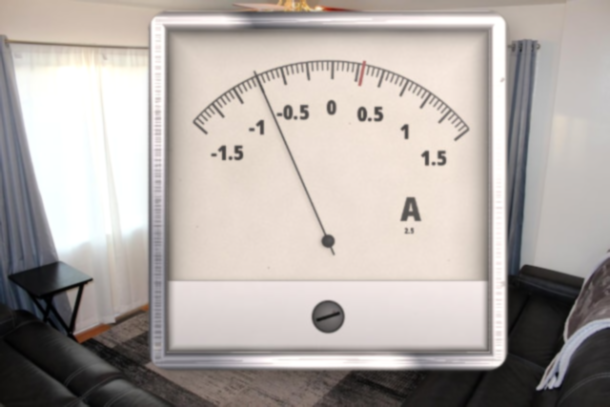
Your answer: -0.75 A
